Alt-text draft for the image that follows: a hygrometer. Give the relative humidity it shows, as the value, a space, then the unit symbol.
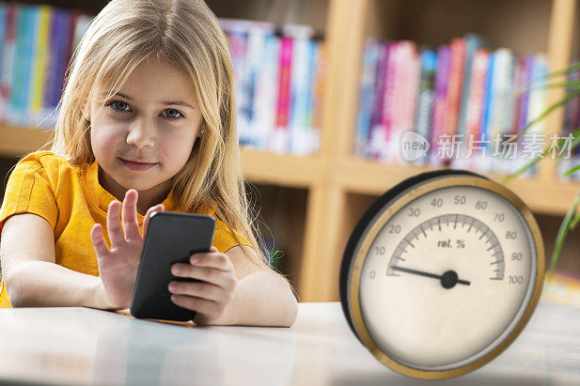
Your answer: 5 %
